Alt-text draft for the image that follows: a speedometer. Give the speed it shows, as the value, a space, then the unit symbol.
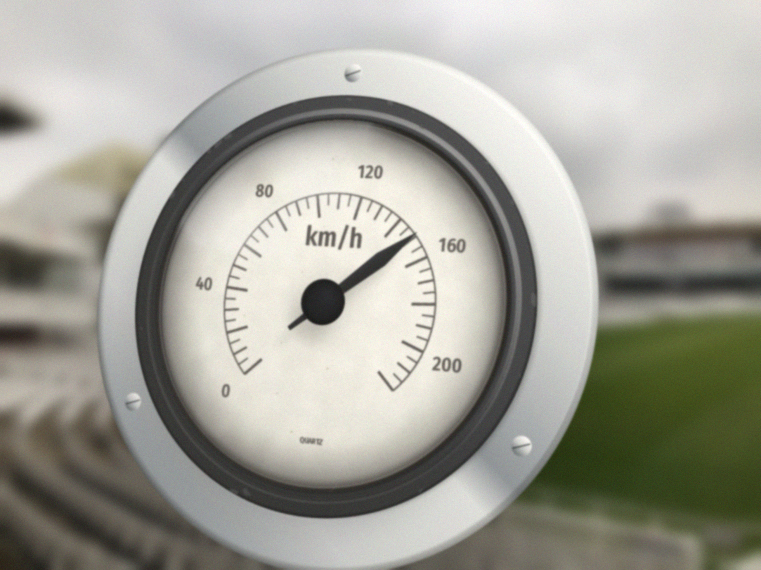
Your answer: 150 km/h
